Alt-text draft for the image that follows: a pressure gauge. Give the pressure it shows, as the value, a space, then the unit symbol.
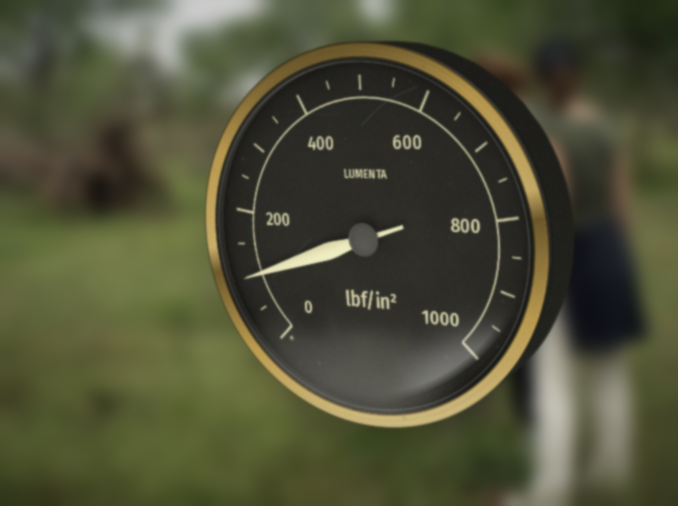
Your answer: 100 psi
